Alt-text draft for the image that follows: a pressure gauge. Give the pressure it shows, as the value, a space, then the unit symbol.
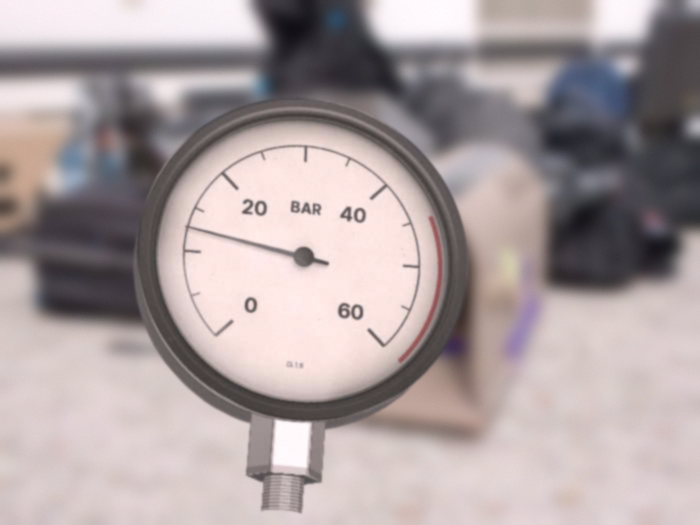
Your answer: 12.5 bar
